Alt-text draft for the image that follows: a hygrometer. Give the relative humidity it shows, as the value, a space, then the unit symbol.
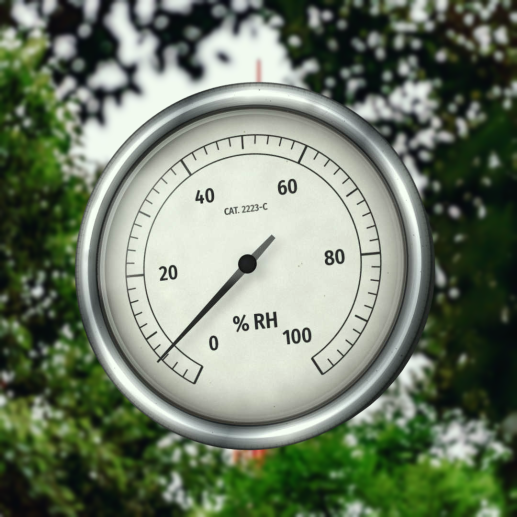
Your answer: 6 %
